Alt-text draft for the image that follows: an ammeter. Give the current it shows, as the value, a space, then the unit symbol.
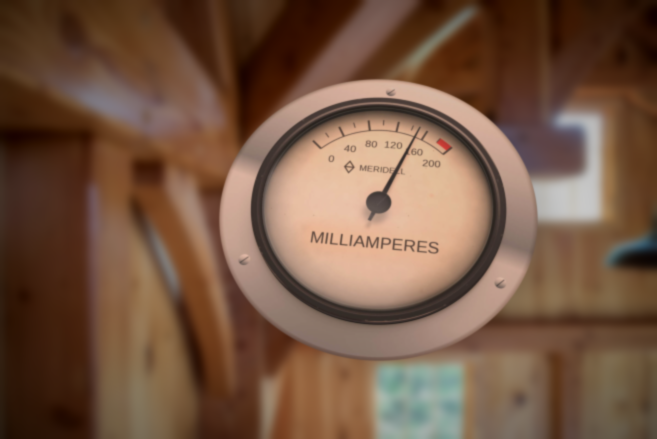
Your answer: 150 mA
